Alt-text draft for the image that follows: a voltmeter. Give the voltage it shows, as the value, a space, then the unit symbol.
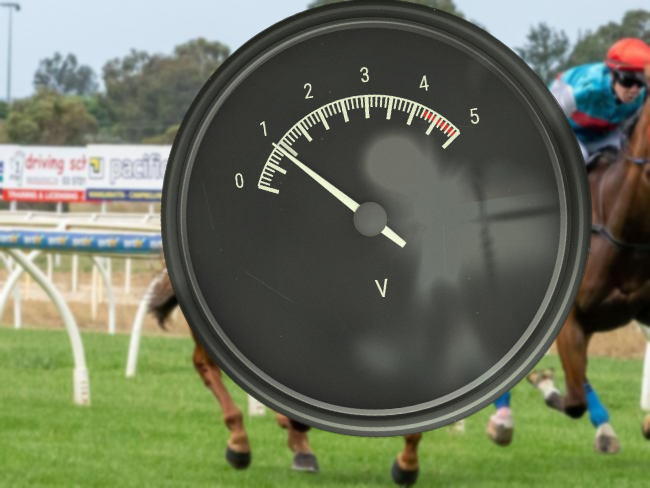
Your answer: 0.9 V
